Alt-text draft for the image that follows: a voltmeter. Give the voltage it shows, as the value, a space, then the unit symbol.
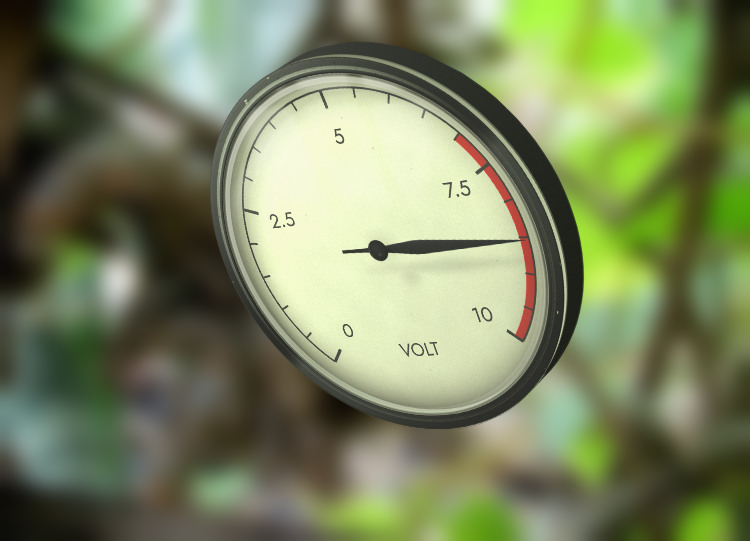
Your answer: 8.5 V
